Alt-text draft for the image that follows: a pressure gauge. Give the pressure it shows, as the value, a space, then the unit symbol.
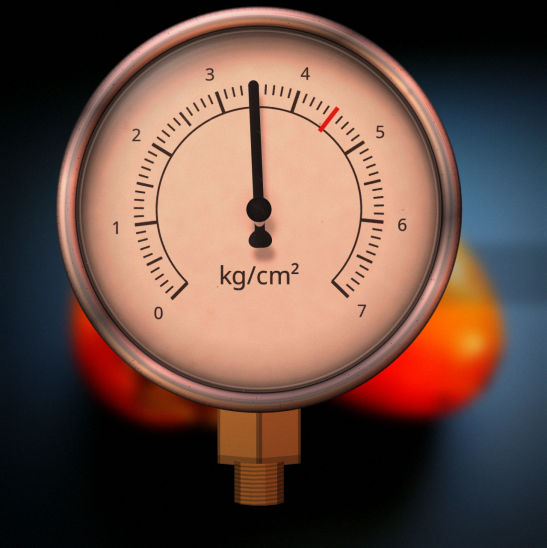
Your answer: 3.45 kg/cm²
